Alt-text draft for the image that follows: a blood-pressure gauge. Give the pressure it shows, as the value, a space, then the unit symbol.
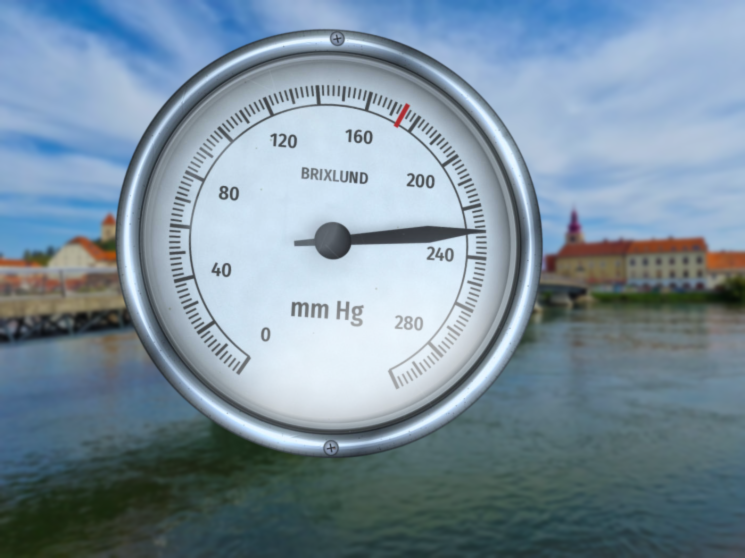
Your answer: 230 mmHg
